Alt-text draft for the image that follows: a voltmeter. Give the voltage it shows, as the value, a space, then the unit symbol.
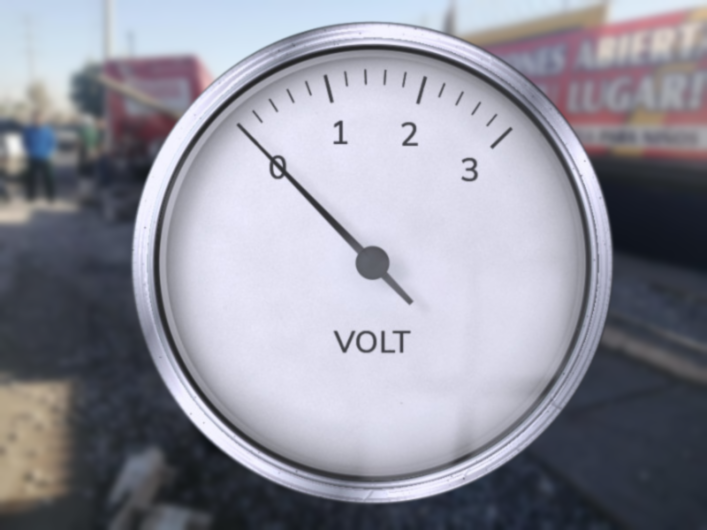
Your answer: 0 V
